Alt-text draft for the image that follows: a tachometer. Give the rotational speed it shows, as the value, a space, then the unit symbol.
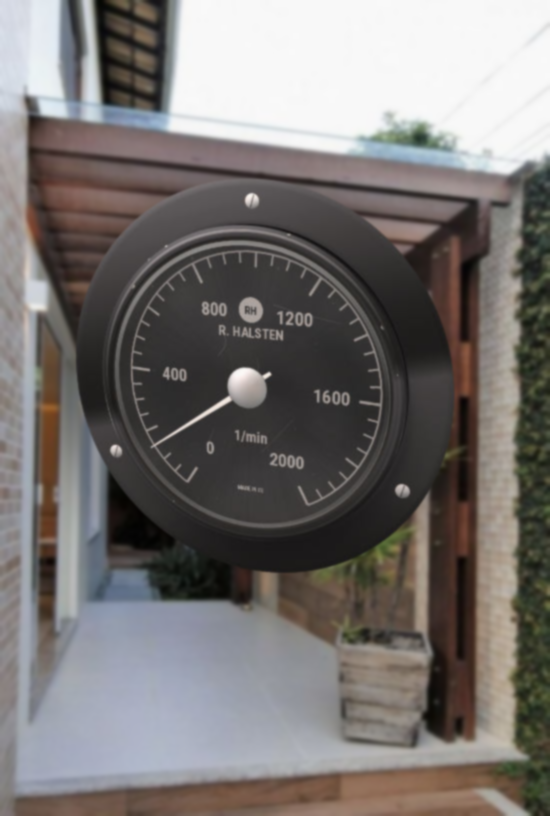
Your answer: 150 rpm
